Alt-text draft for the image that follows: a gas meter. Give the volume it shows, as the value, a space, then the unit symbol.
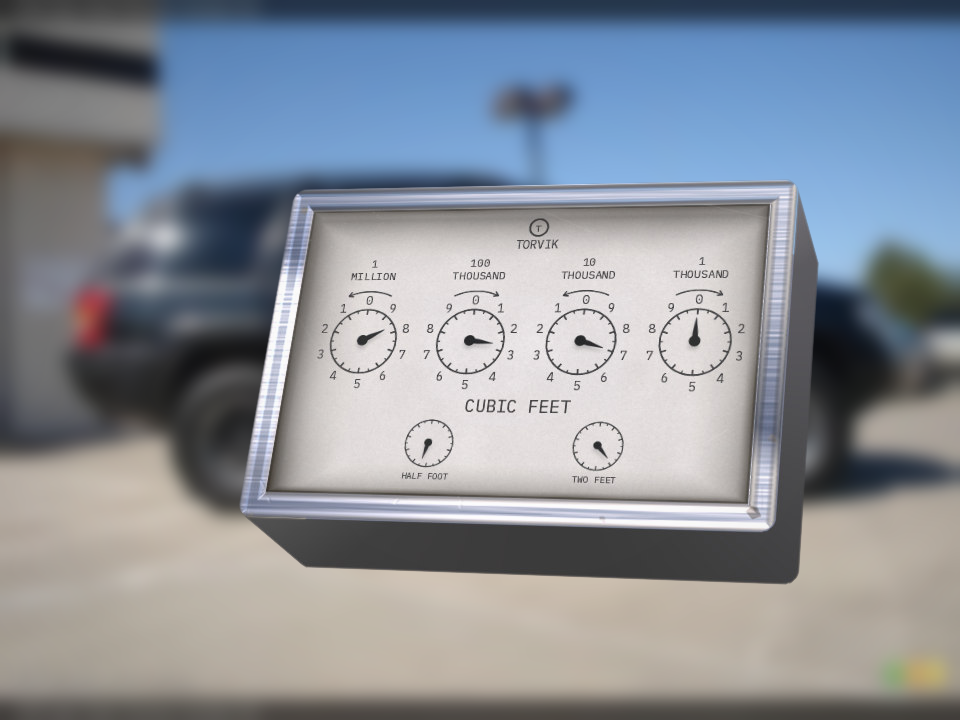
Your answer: 827000 ft³
